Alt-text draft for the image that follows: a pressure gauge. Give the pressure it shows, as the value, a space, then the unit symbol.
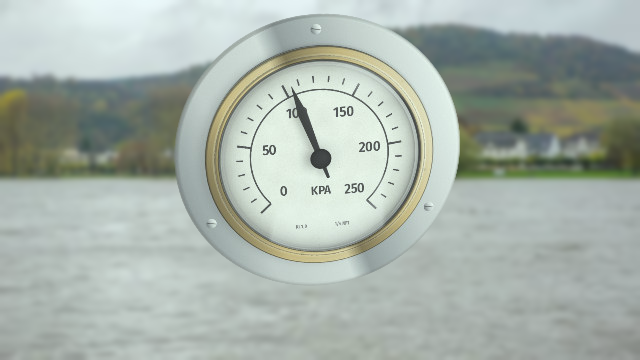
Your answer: 105 kPa
